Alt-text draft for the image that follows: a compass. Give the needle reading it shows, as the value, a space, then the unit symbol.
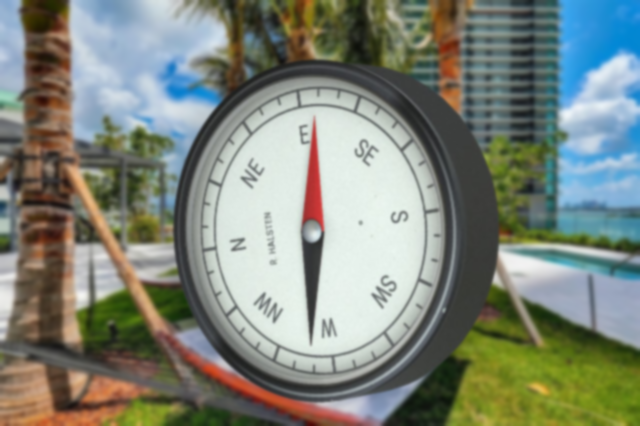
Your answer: 100 °
